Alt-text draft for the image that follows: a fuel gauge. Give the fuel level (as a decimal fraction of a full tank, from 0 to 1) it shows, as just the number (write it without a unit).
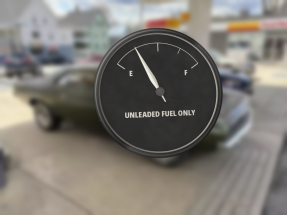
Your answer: 0.25
